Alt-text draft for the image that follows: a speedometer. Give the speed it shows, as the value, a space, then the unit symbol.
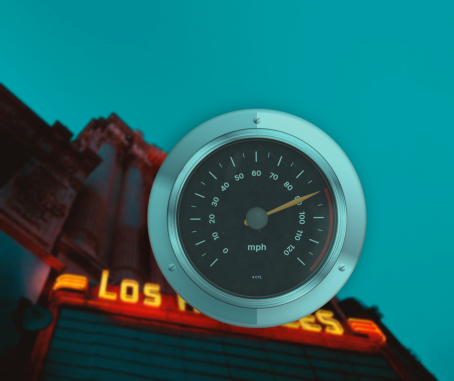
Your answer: 90 mph
